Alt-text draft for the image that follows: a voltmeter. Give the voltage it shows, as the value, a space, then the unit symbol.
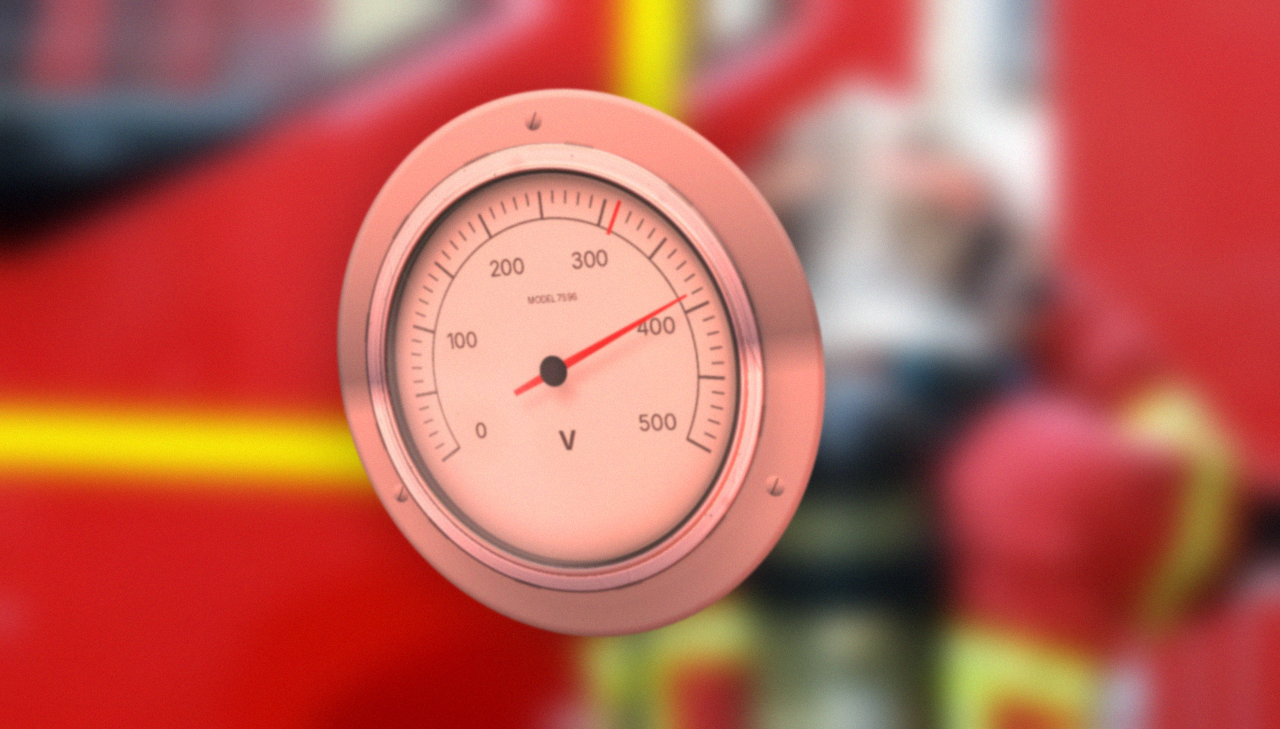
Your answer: 390 V
